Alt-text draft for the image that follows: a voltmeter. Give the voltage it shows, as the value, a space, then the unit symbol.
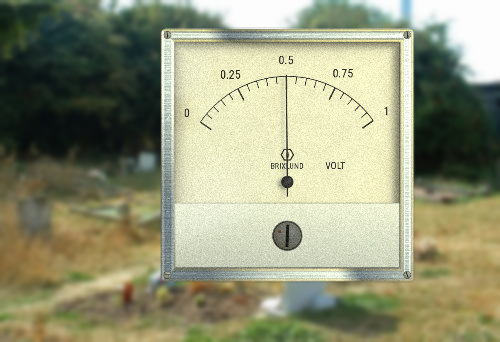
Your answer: 0.5 V
